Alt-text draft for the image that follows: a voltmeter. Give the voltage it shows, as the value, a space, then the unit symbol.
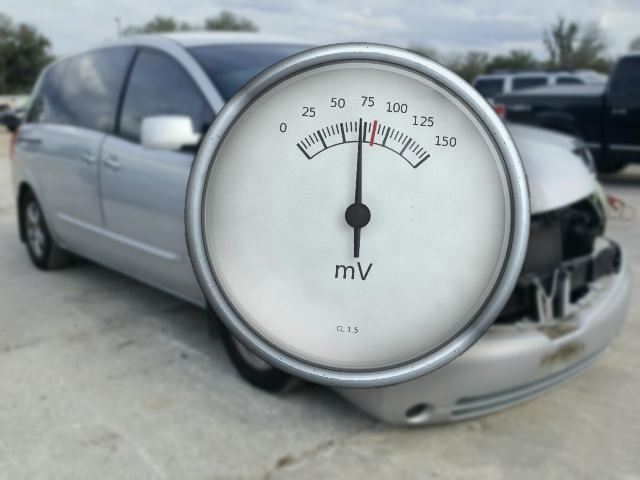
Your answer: 70 mV
